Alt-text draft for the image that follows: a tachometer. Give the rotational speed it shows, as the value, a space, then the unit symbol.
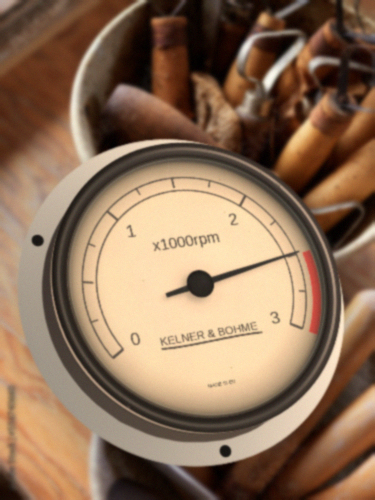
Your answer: 2500 rpm
